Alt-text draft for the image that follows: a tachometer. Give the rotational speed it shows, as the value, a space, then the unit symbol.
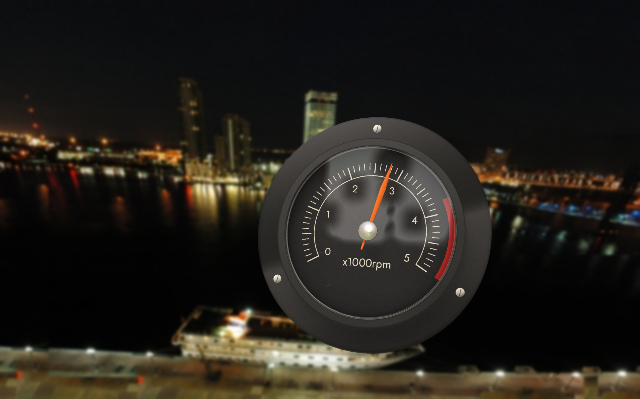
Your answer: 2800 rpm
